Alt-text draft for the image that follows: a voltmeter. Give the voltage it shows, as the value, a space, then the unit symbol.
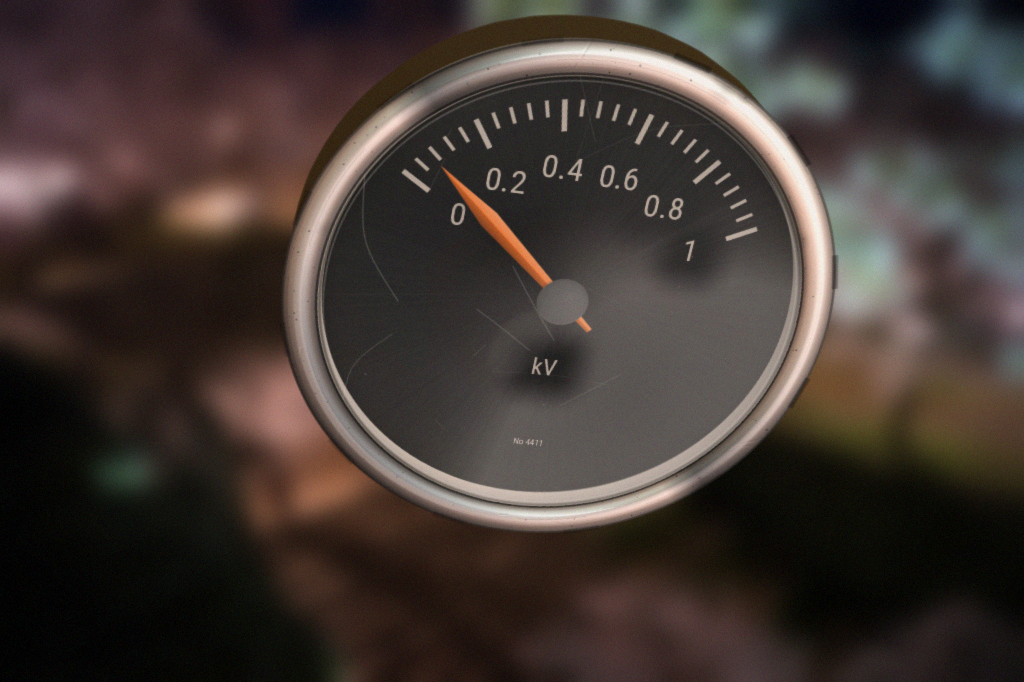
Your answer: 0.08 kV
